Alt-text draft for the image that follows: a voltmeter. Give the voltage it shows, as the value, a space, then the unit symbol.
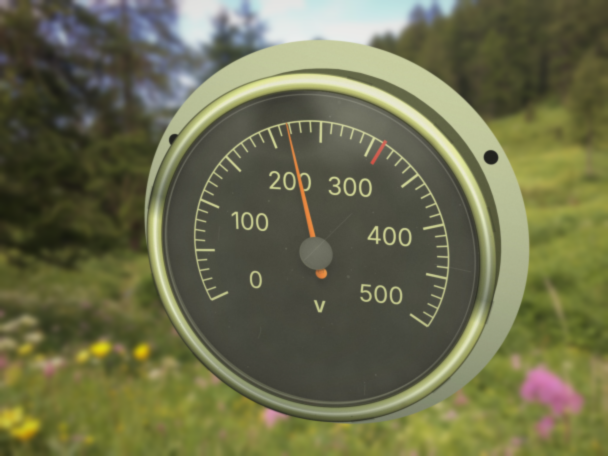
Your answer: 220 V
